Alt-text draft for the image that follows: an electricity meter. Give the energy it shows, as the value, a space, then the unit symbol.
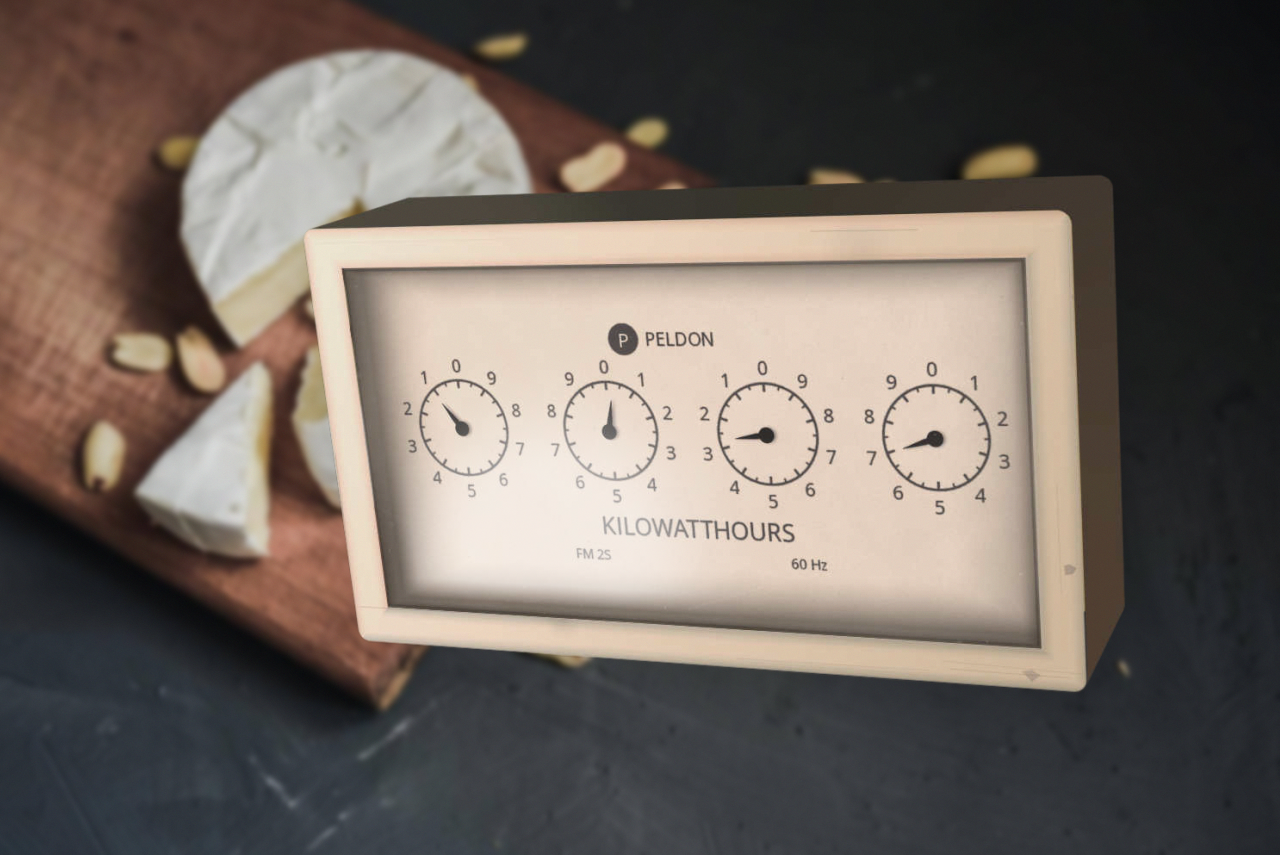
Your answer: 1027 kWh
